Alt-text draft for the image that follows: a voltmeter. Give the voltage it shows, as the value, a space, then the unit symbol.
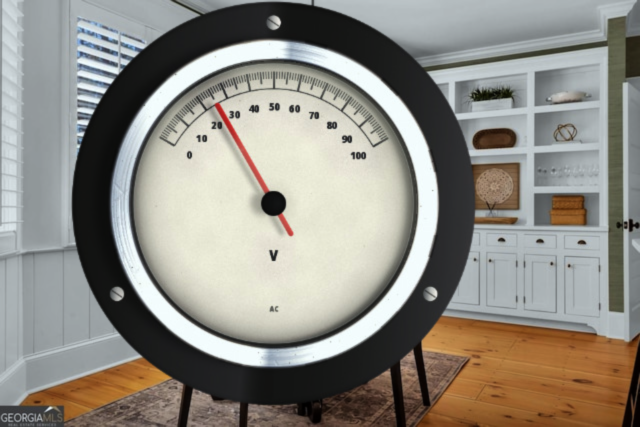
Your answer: 25 V
